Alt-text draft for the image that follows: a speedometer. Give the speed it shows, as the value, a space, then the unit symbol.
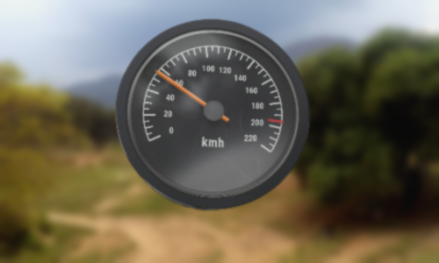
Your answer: 55 km/h
